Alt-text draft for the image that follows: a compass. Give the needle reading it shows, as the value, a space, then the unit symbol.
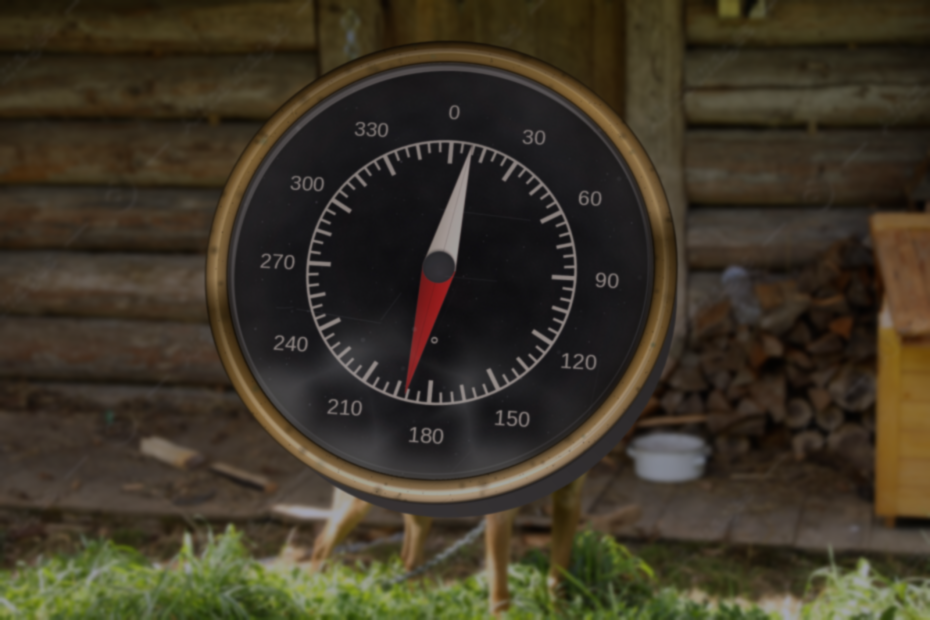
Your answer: 190 °
